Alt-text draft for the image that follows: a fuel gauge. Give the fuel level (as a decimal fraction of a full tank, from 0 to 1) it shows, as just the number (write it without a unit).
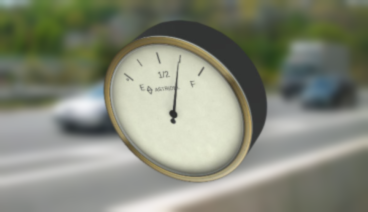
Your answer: 0.75
